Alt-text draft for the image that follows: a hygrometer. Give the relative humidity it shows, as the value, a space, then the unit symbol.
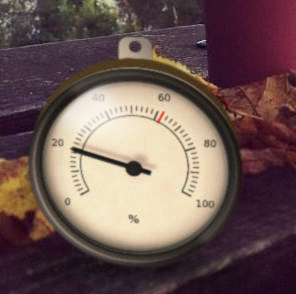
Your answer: 20 %
